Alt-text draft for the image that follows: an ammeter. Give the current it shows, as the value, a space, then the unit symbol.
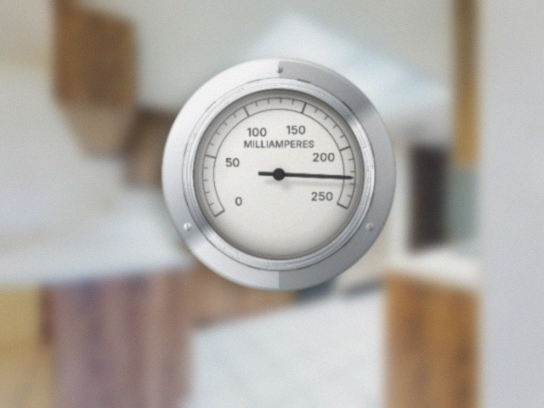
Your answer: 225 mA
